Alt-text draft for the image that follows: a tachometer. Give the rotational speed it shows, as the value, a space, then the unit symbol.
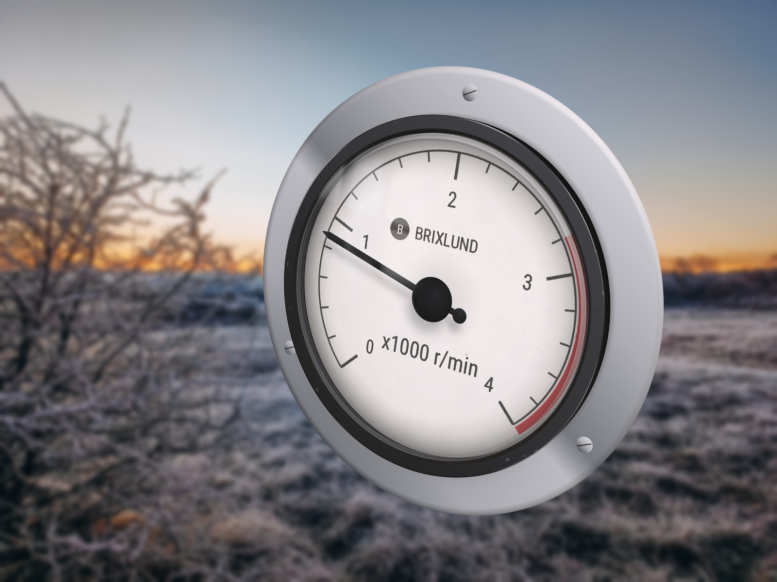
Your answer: 900 rpm
